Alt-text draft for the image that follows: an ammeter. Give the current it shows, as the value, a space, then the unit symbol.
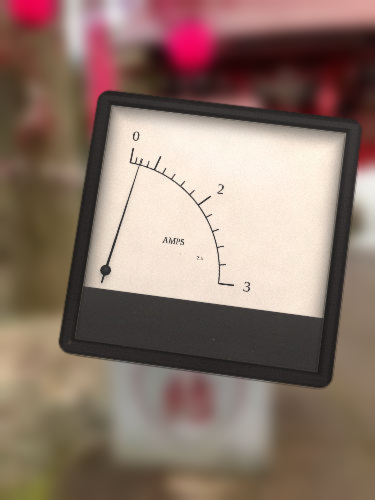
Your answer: 0.6 A
